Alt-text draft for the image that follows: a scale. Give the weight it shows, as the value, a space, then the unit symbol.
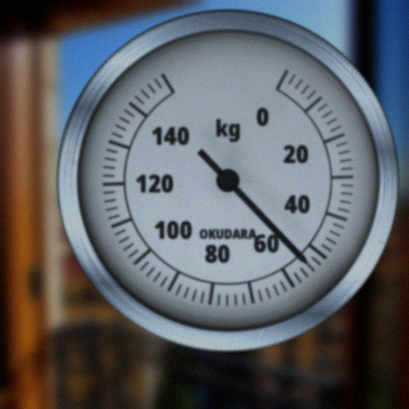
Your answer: 54 kg
